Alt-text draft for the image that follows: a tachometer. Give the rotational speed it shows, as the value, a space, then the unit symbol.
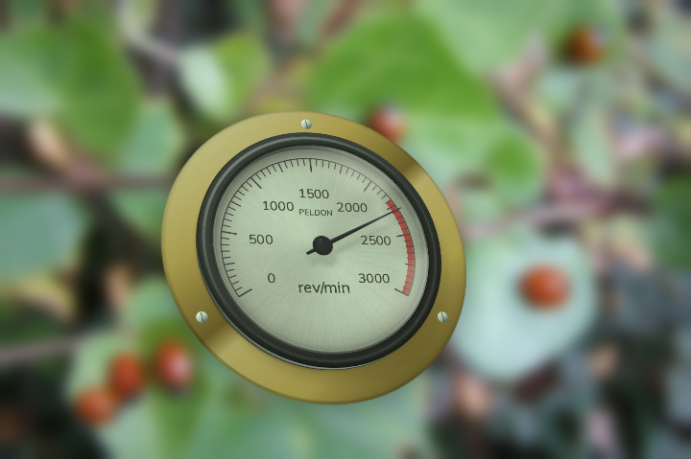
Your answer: 2300 rpm
